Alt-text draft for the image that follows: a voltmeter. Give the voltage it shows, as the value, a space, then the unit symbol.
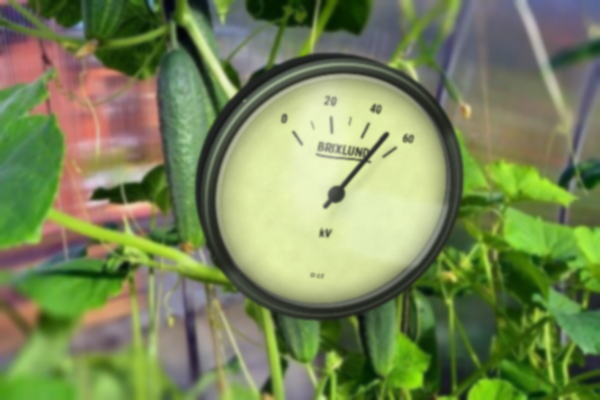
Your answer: 50 kV
